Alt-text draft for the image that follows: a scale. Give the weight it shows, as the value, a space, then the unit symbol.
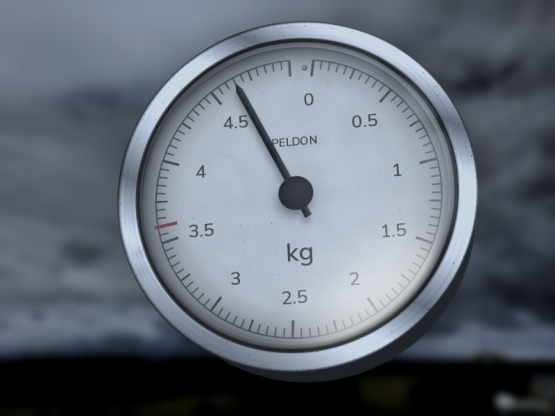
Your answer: 4.65 kg
